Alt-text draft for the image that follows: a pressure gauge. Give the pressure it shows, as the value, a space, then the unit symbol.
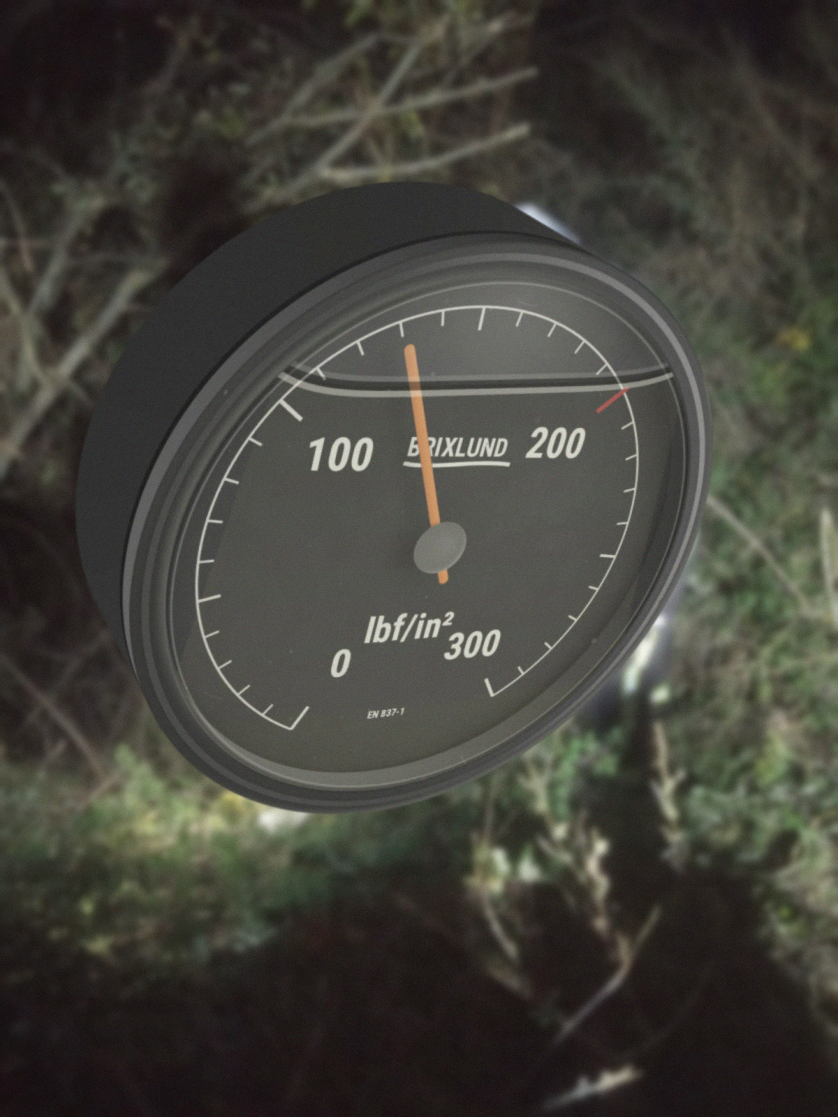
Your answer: 130 psi
